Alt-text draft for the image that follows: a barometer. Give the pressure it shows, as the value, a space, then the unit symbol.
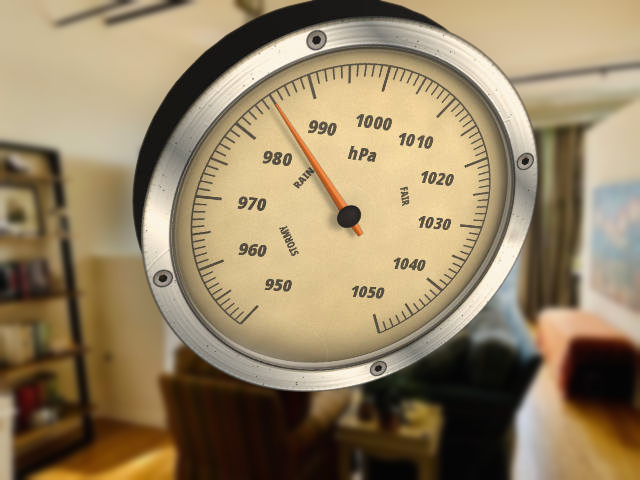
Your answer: 985 hPa
